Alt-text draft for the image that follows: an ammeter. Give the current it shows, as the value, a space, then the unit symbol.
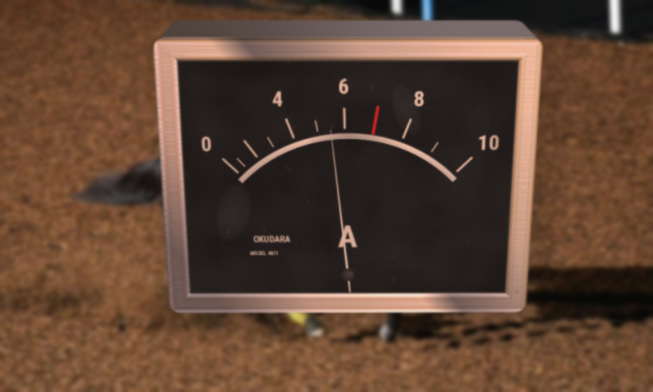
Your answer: 5.5 A
